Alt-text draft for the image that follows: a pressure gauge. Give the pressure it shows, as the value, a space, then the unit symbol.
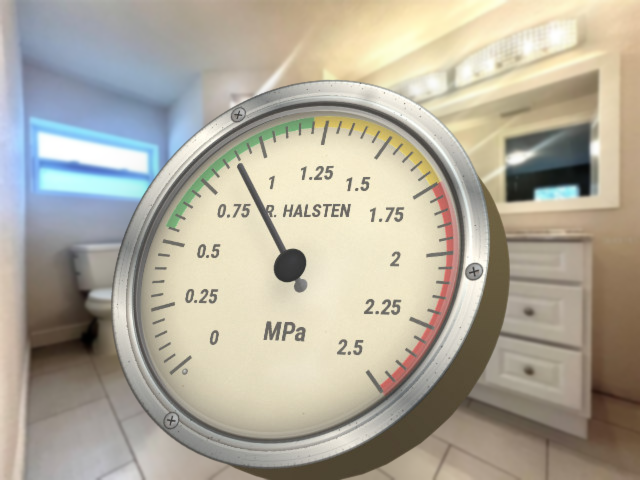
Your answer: 0.9 MPa
